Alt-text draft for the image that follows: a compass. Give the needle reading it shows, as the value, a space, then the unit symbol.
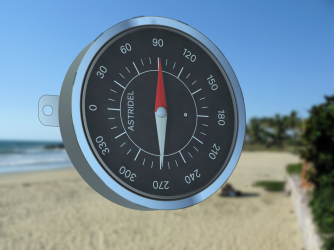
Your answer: 90 °
